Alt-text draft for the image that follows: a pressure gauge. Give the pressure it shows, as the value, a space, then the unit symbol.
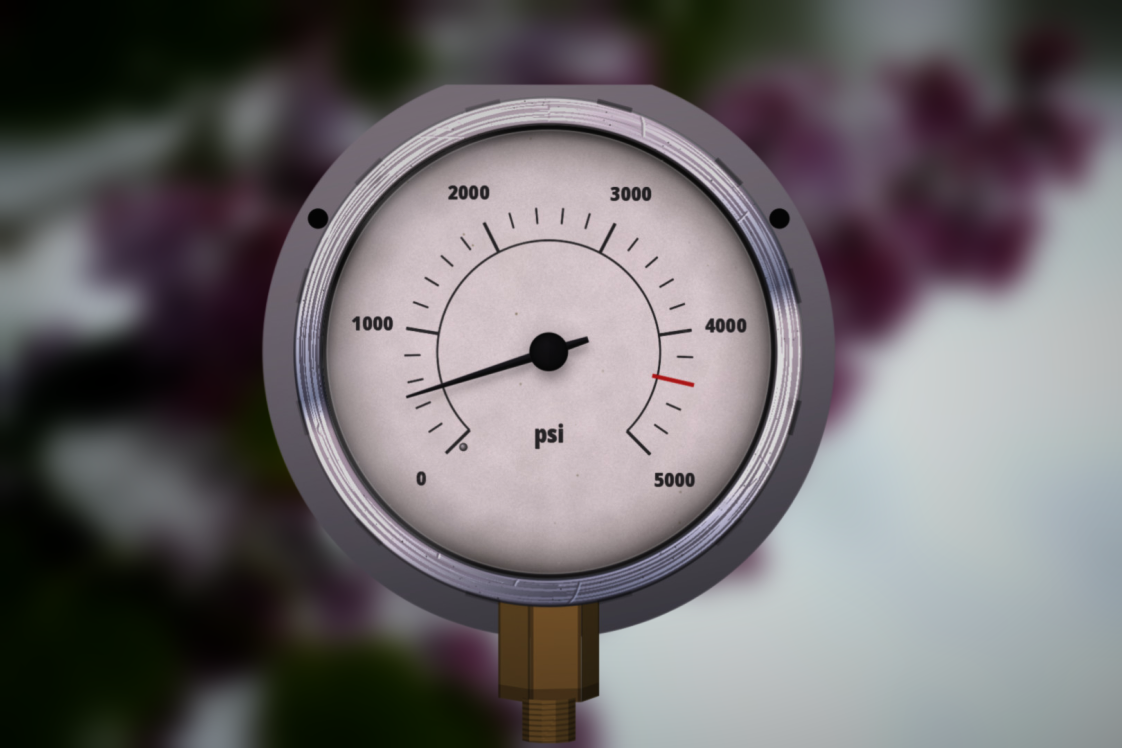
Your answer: 500 psi
